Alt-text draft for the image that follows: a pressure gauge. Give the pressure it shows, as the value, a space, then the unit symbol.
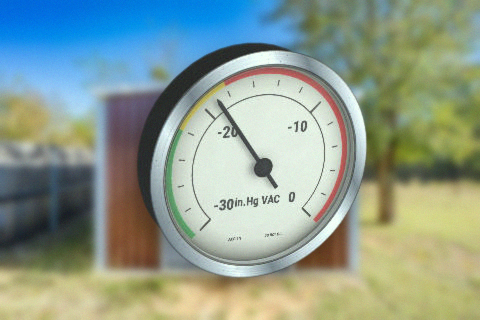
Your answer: -19 inHg
